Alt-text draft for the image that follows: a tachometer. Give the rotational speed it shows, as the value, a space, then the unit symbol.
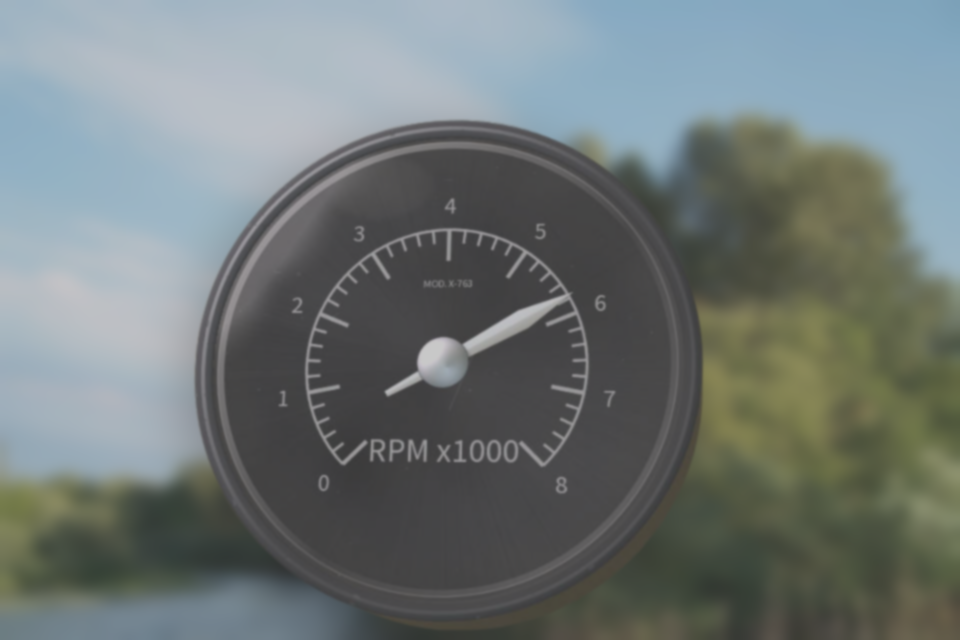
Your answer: 5800 rpm
